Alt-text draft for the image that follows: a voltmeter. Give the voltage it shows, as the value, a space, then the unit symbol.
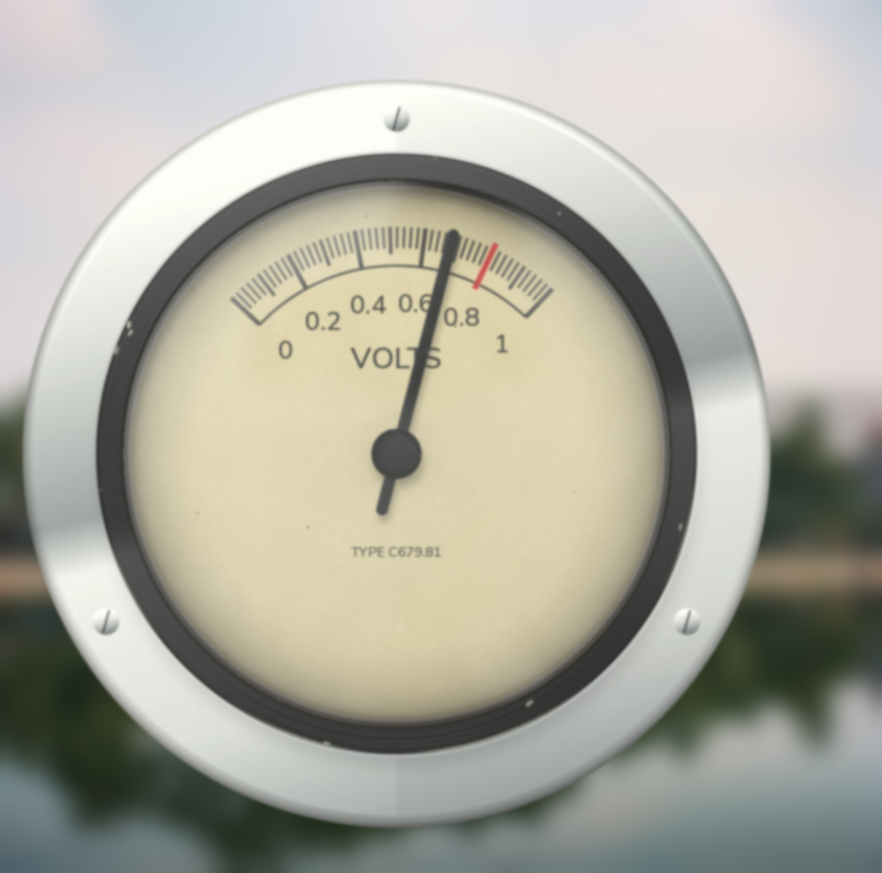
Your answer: 0.68 V
